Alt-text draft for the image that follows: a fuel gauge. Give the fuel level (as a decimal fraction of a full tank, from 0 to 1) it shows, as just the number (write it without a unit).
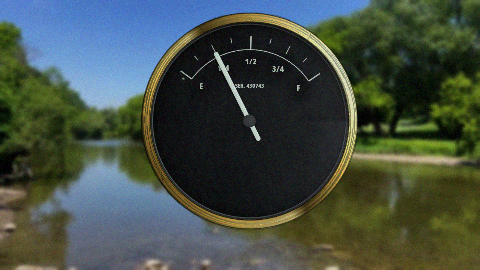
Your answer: 0.25
